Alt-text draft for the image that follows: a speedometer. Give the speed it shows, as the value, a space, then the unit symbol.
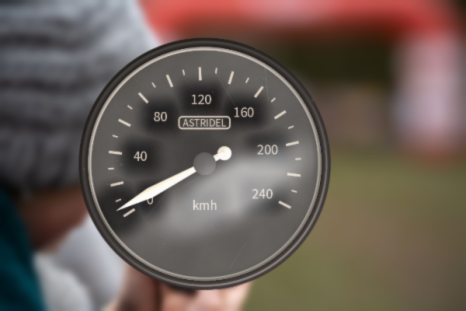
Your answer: 5 km/h
